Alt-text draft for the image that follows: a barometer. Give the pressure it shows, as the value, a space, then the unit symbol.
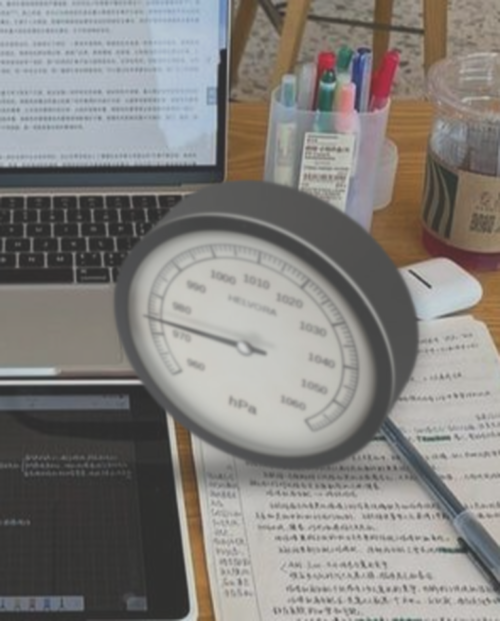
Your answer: 975 hPa
